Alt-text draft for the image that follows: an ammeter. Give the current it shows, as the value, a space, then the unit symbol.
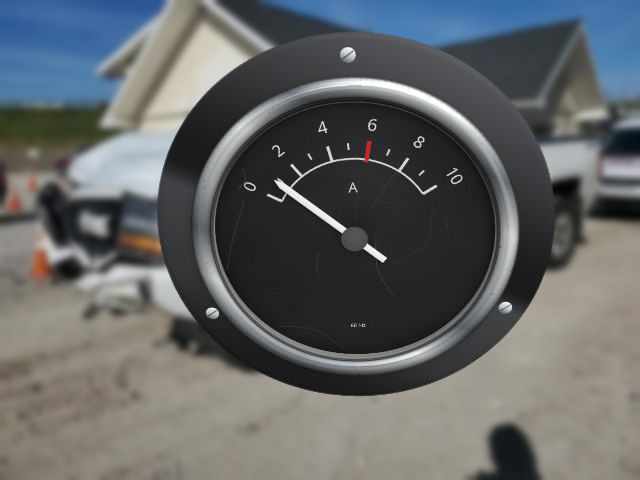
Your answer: 1 A
